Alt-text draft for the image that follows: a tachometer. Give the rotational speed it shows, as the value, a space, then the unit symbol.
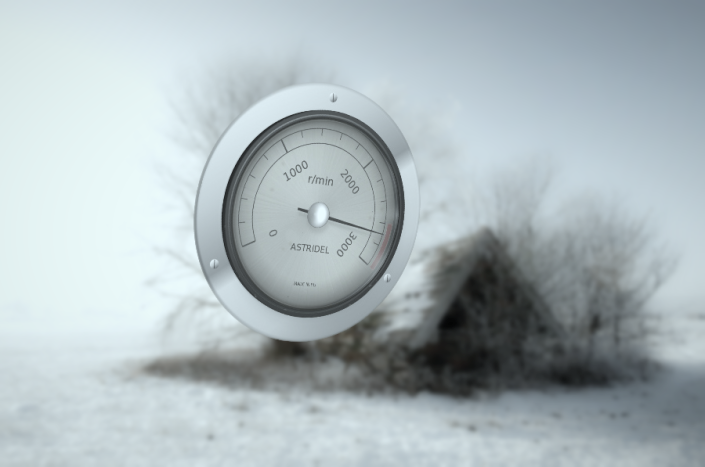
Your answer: 2700 rpm
